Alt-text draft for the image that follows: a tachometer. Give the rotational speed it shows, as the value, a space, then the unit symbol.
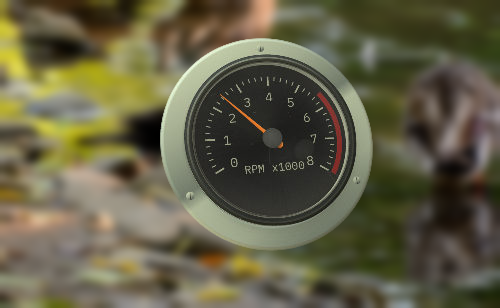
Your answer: 2400 rpm
